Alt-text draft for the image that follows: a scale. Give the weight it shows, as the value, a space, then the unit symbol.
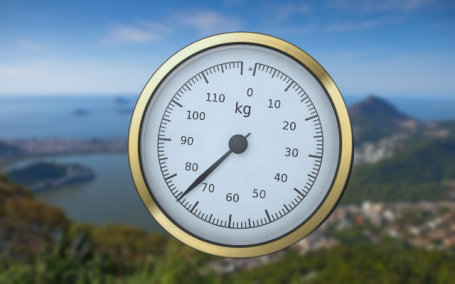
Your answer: 74 kg
